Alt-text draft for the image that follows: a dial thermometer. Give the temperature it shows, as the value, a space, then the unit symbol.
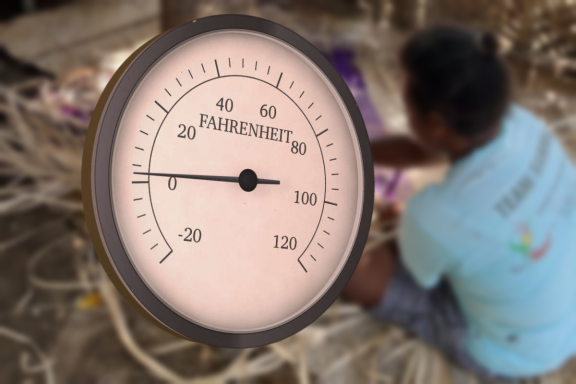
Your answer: 2 °F
